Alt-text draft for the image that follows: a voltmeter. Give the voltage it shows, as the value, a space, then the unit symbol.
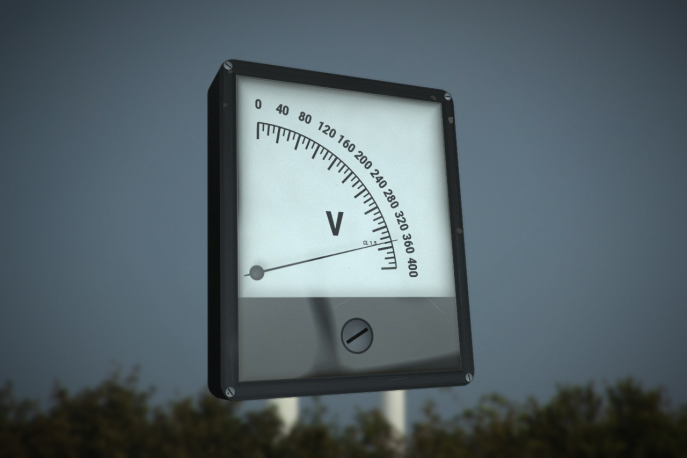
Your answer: 350 V
